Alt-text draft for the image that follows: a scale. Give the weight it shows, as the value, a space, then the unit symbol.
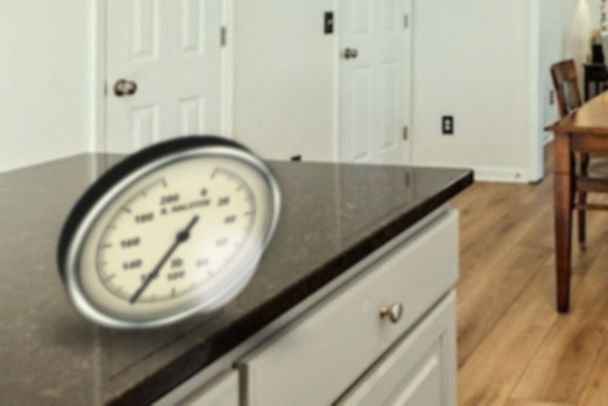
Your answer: 120 lb
